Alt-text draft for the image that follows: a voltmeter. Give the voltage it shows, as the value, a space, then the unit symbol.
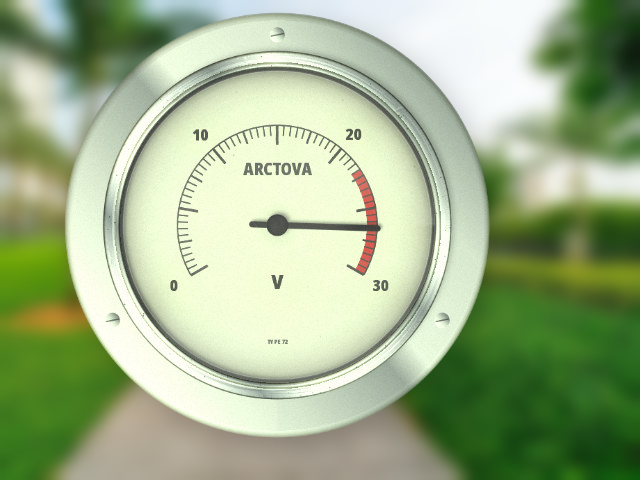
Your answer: 26.5 V
